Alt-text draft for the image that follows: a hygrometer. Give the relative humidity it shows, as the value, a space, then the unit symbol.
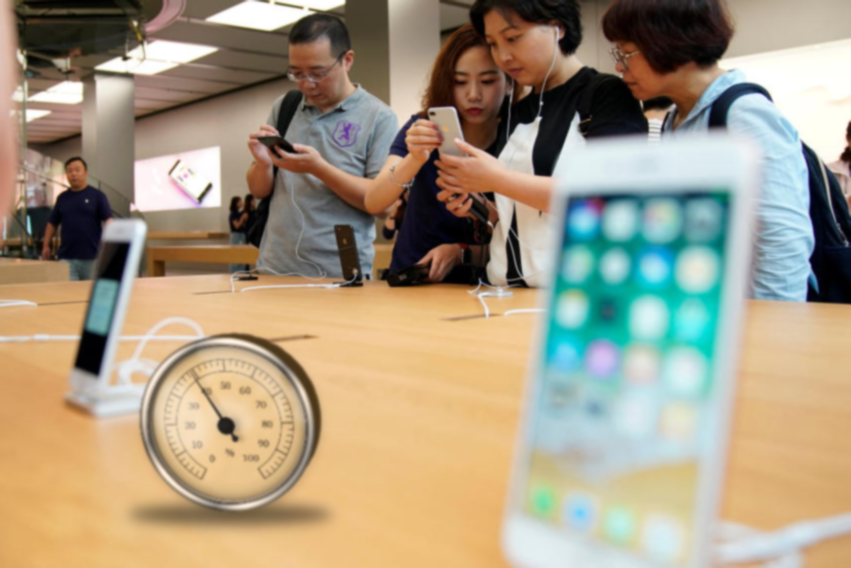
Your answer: 40 %
